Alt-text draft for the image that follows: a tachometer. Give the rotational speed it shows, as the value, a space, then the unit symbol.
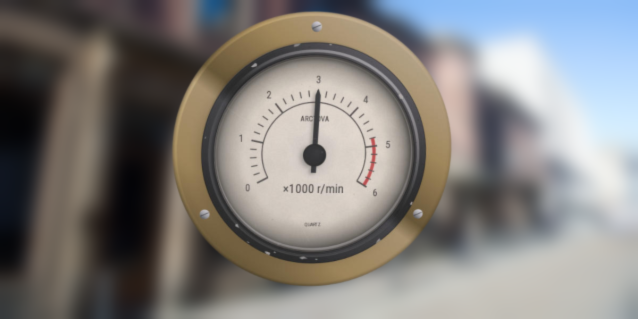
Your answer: 3000 rpm
